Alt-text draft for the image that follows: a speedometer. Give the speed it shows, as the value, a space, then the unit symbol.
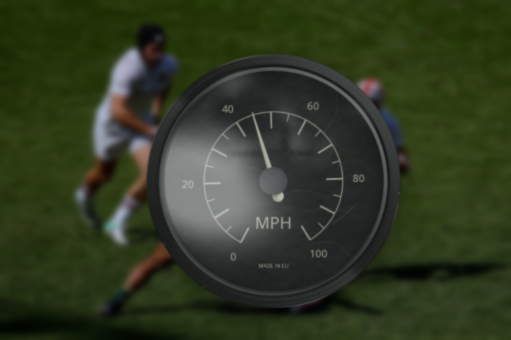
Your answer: 45 mph
